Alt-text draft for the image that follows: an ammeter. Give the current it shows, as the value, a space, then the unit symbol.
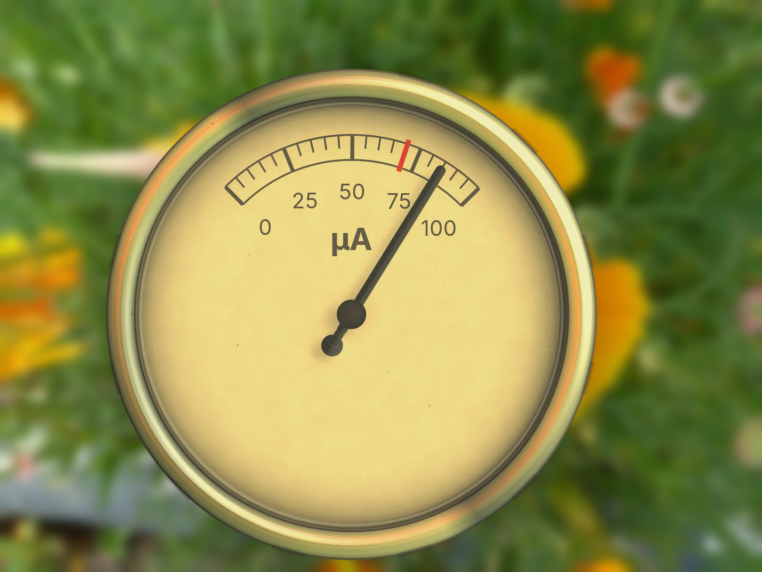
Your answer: 85 µA
